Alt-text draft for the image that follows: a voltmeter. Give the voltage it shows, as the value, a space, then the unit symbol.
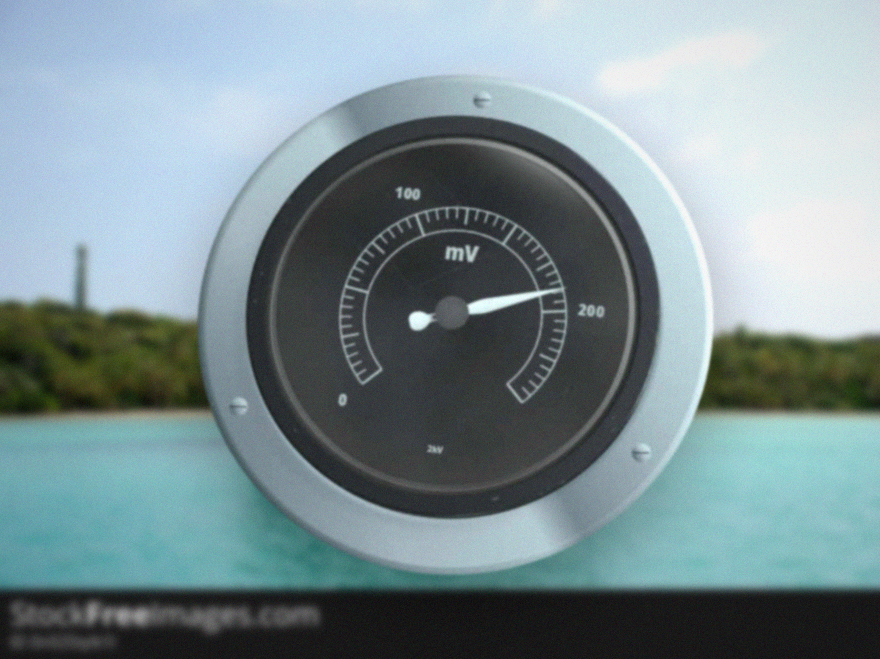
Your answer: 190 mV
